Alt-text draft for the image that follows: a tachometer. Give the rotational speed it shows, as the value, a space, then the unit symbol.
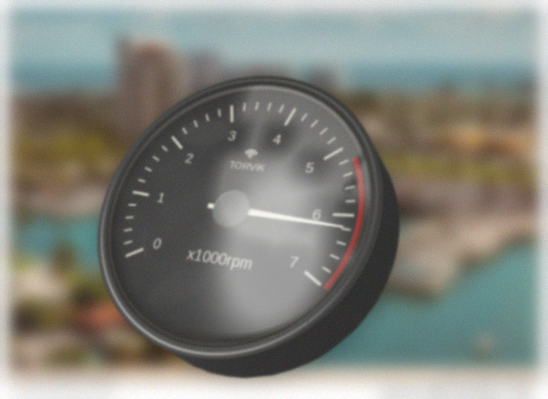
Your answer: 6200 rpm
